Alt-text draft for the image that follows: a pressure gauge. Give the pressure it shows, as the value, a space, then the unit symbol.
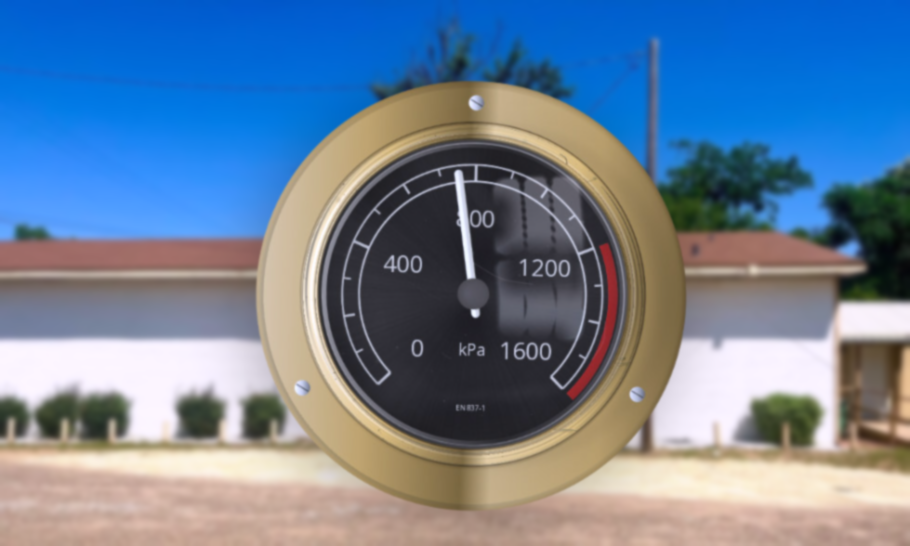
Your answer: 750 kPa
